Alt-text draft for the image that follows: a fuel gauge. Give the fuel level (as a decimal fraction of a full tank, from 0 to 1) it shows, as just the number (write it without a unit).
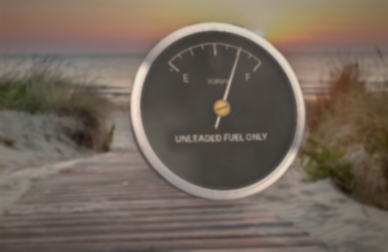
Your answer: 0.75
